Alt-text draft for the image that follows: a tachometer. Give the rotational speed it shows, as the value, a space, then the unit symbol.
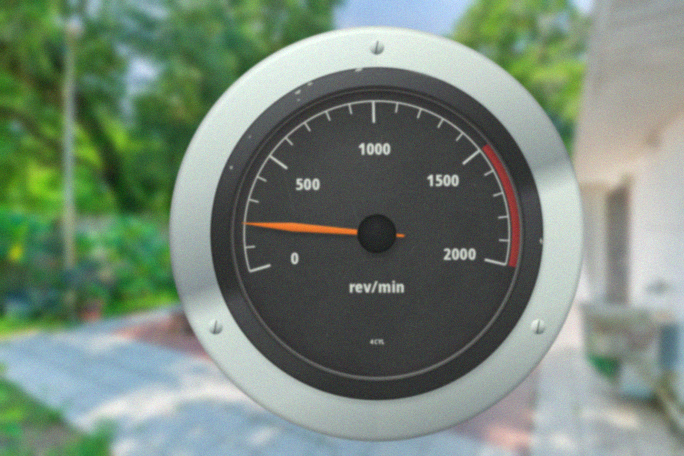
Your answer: 200 rpm
